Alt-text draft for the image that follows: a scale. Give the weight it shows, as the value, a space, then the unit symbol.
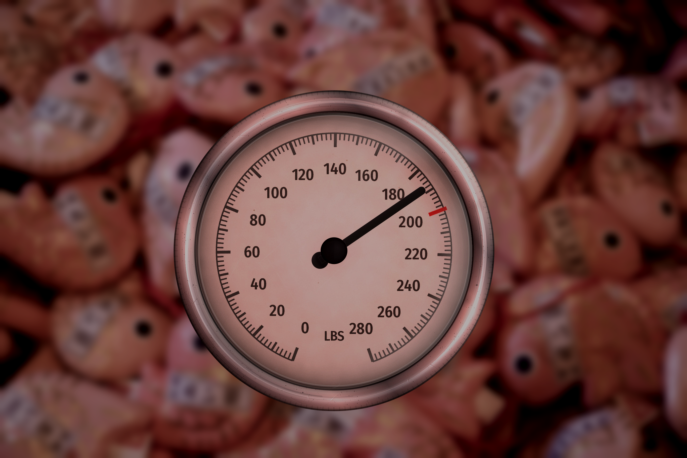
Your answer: 188 lb
